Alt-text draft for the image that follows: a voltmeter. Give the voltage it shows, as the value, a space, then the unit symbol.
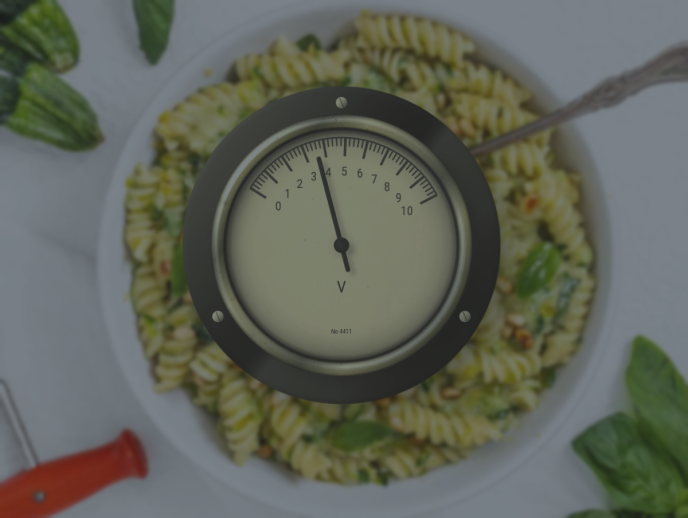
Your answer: 3.6 V
